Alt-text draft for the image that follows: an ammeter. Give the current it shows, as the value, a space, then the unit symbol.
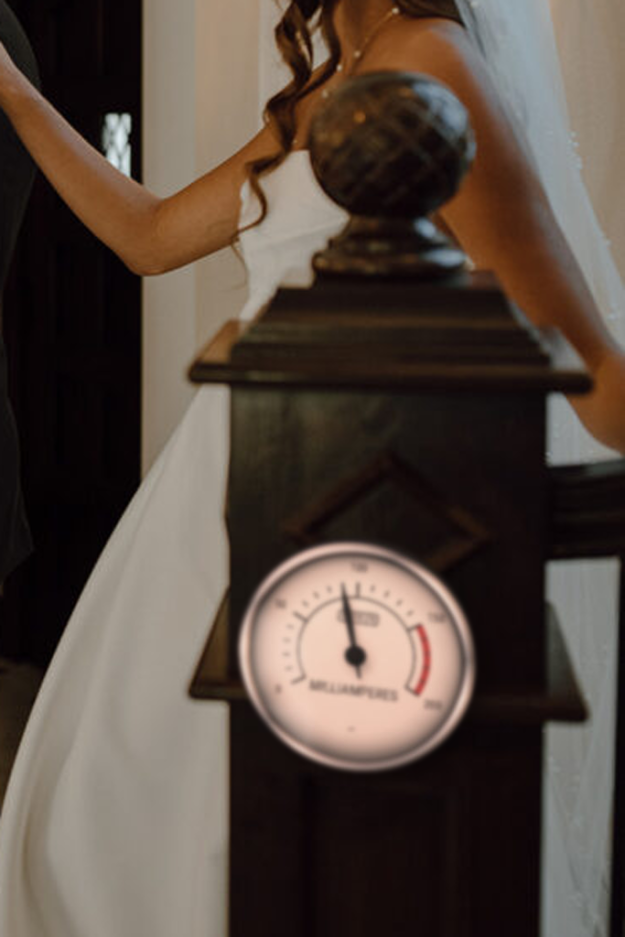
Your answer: 90 mA
